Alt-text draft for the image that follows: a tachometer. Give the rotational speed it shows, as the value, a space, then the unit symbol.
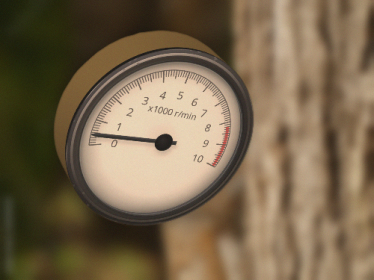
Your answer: 500 rpm
